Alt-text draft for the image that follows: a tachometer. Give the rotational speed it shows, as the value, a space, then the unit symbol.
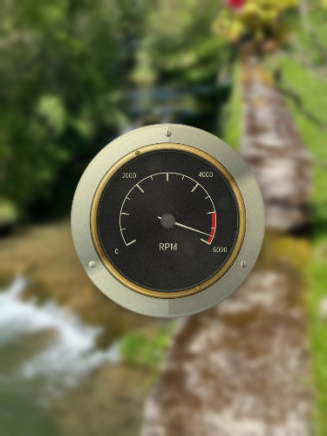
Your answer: 5750 rpm
